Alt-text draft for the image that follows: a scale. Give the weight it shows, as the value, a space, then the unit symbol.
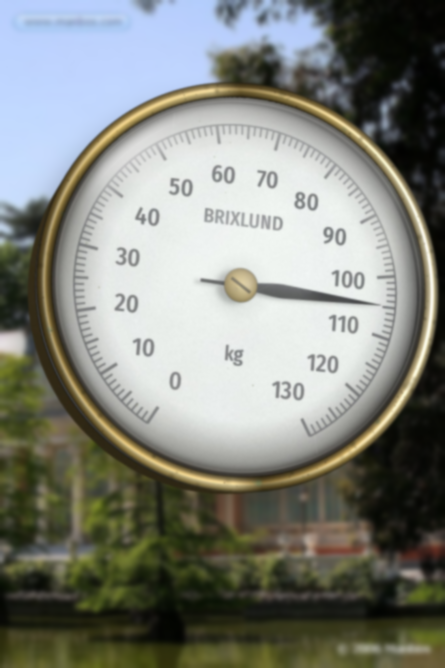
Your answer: 105 kg
